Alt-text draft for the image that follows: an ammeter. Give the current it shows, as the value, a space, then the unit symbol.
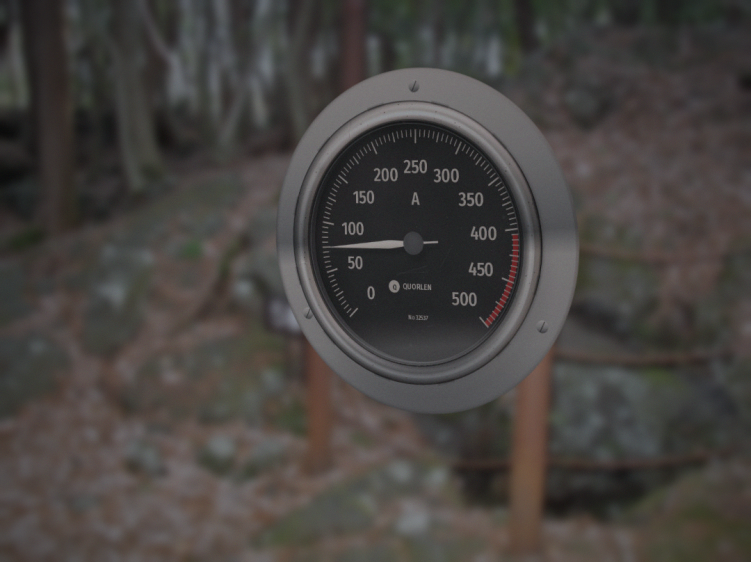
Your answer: 75 A
